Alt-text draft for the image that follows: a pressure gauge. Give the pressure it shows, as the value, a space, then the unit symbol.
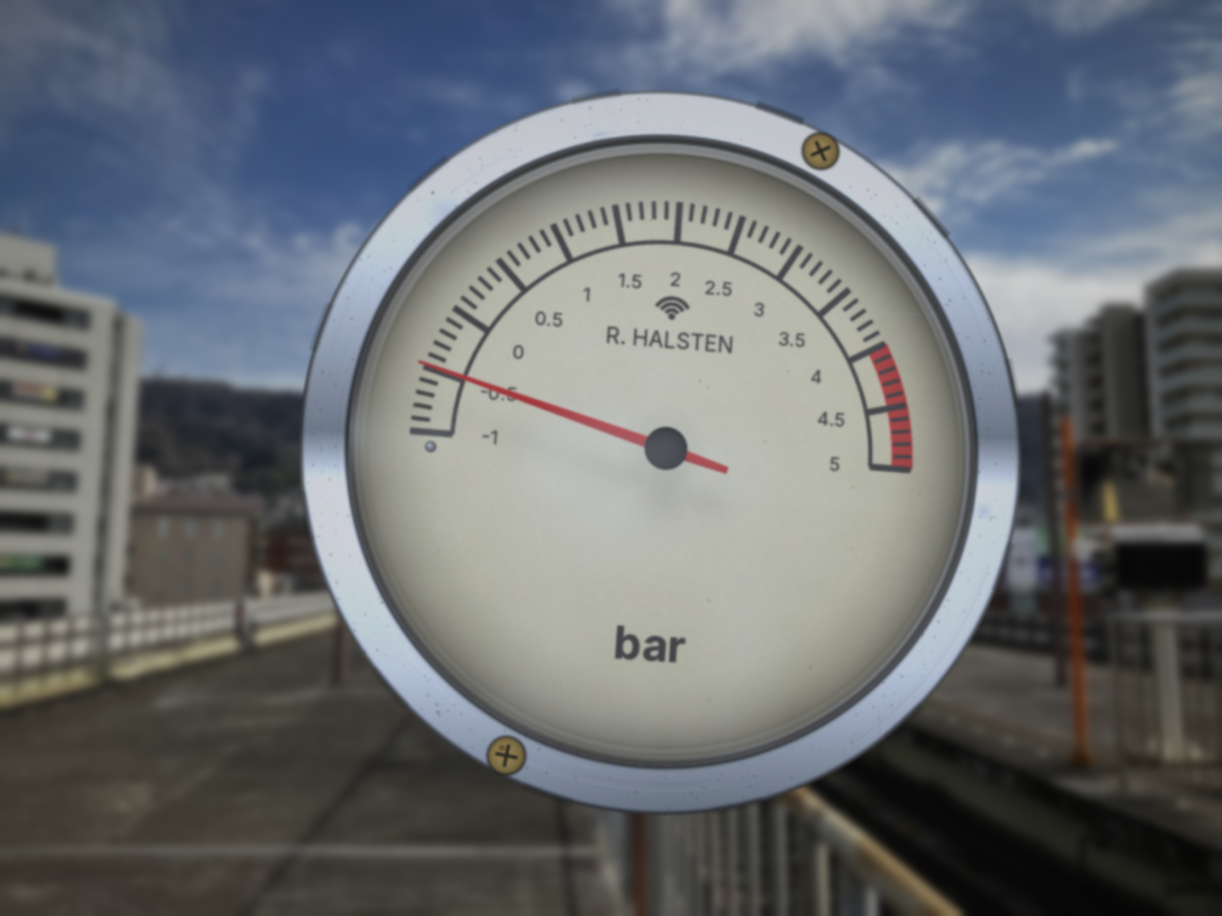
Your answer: -0.5 bar
